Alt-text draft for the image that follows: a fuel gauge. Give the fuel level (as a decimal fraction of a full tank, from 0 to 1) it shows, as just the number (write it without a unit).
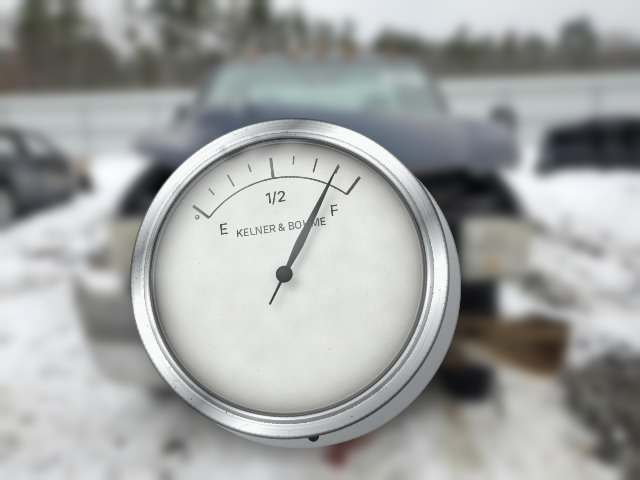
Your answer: 0.875
